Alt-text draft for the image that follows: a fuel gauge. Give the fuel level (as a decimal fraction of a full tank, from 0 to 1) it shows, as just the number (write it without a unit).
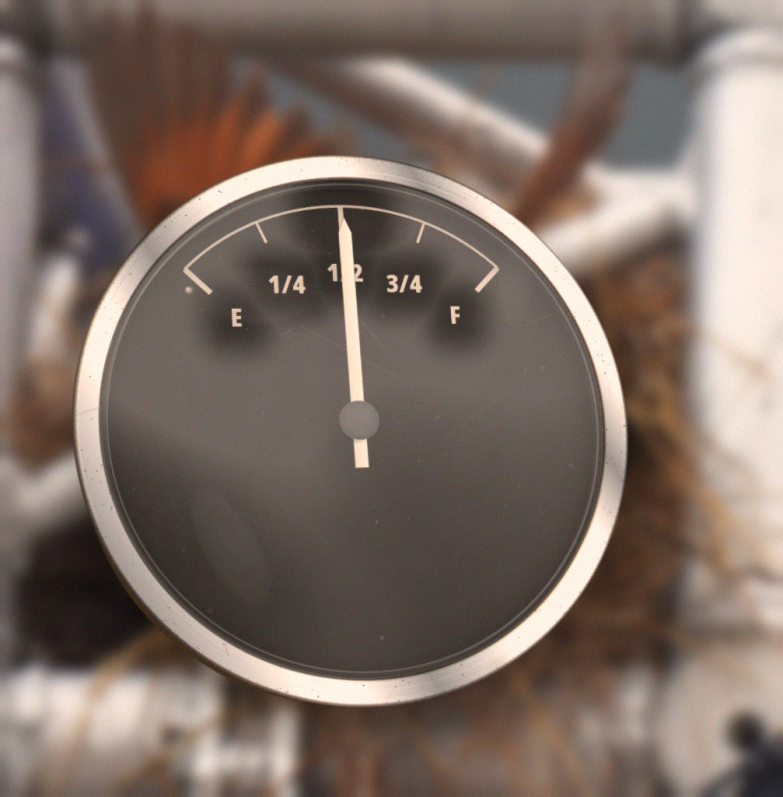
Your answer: 0.5
